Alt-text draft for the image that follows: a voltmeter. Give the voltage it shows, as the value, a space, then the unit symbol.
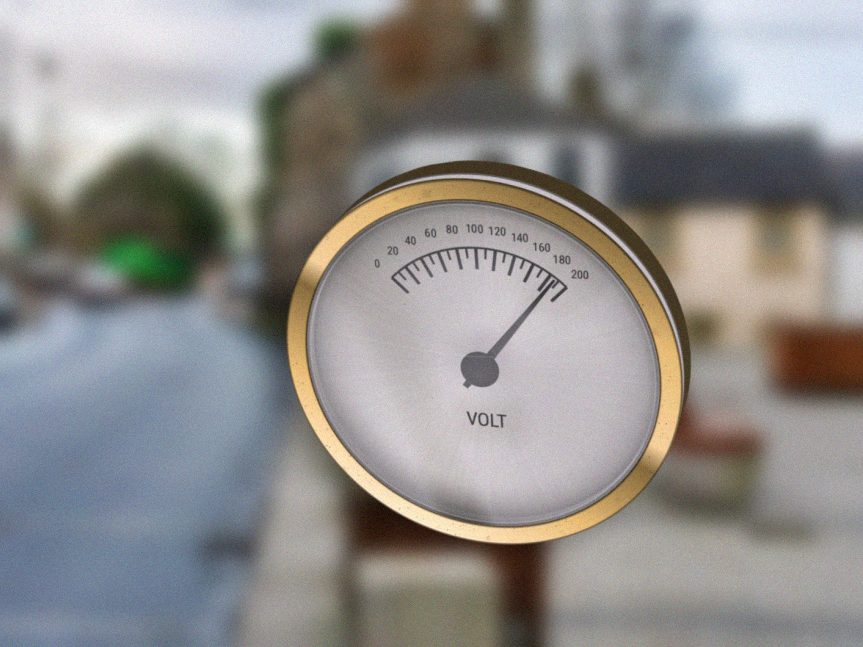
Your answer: 185 V
